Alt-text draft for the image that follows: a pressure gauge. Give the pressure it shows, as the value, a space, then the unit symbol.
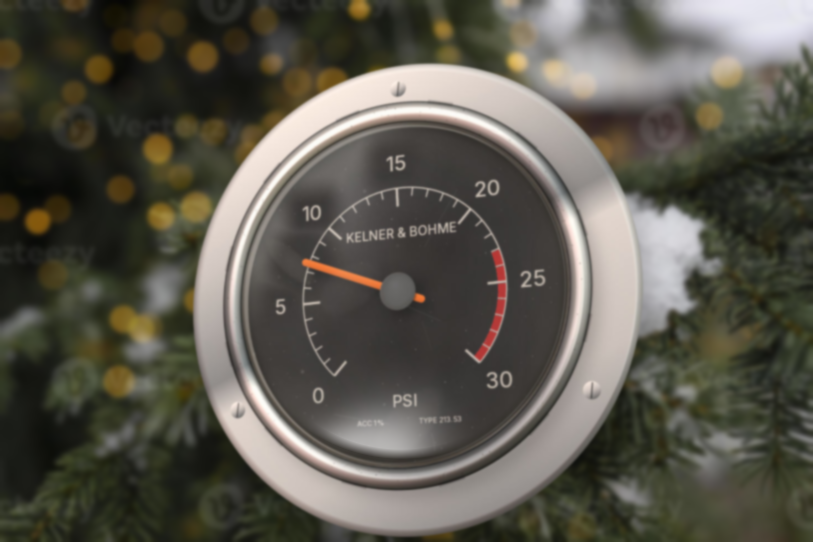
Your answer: 7.5 psi
